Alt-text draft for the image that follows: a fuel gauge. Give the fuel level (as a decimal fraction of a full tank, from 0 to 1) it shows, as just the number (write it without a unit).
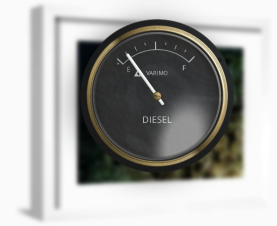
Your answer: 0.125
